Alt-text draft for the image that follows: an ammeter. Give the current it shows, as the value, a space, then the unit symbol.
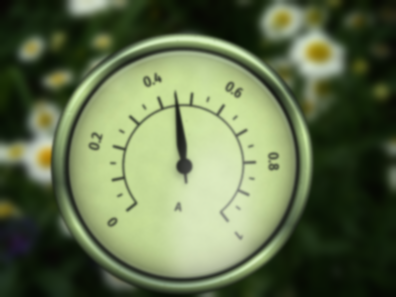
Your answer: 0.45 A
